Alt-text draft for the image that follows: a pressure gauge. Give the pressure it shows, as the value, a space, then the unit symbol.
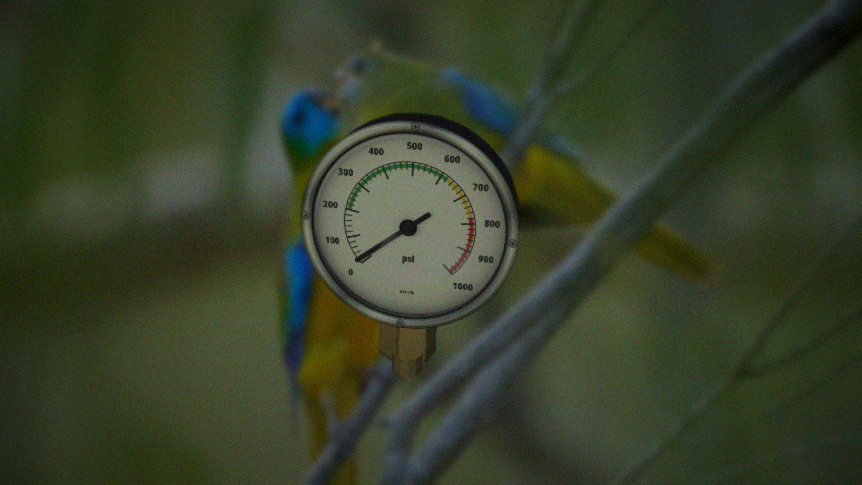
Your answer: 20 psi
